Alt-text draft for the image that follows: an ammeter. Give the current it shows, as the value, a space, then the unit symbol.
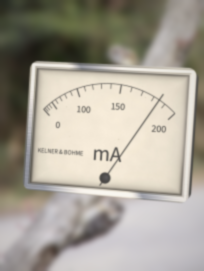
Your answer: 185 mA
